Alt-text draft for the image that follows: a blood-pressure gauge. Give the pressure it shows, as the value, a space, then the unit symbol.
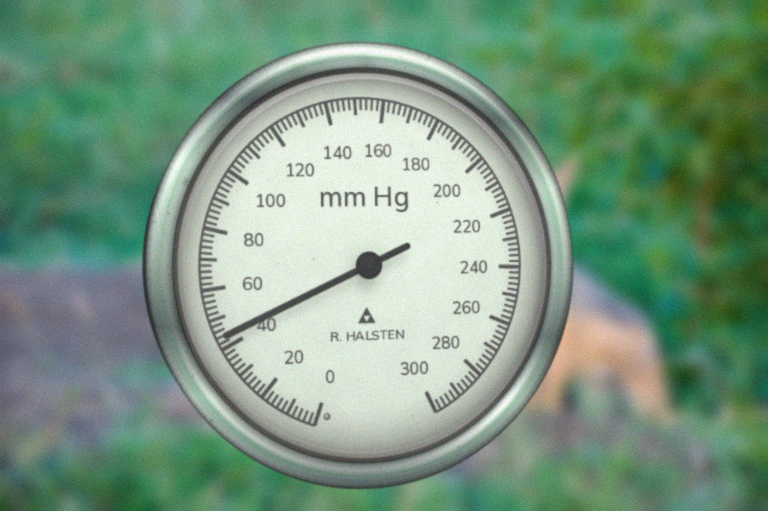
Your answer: 44 mmHg
